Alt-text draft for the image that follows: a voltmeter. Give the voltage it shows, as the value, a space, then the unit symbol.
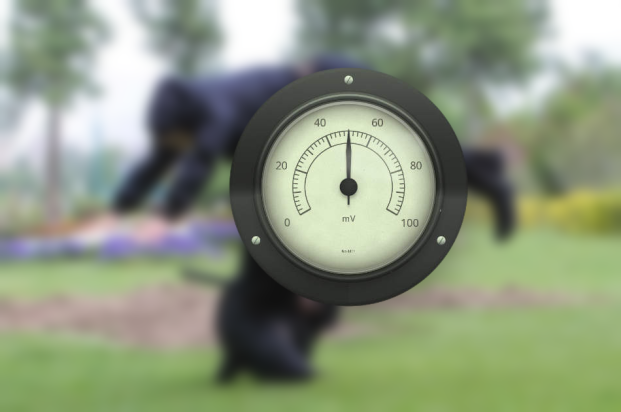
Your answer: 50 mV
